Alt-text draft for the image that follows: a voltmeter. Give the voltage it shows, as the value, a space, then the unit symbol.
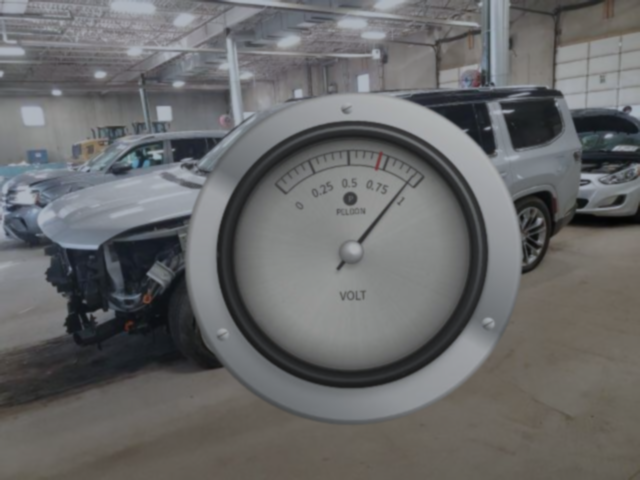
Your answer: 0.95 V
